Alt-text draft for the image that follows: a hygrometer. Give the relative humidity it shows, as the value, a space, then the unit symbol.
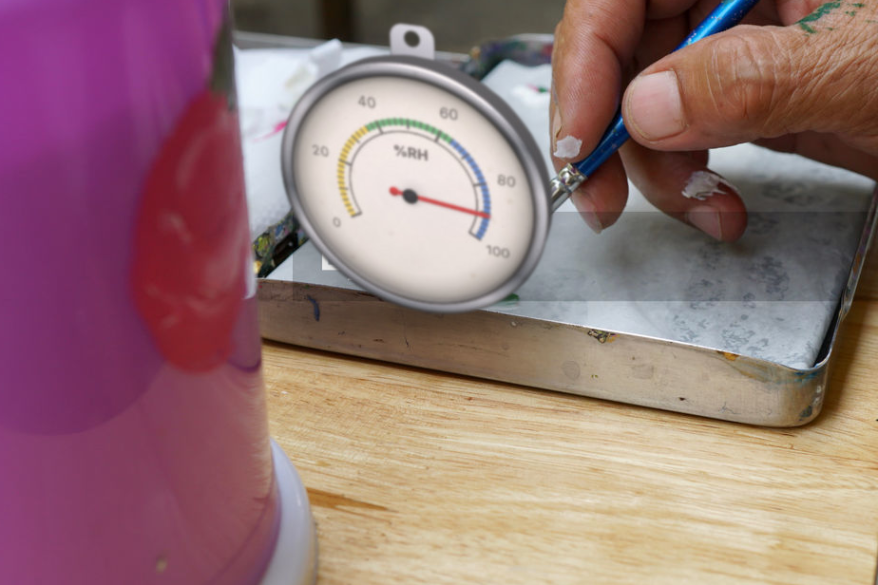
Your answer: 90 %
